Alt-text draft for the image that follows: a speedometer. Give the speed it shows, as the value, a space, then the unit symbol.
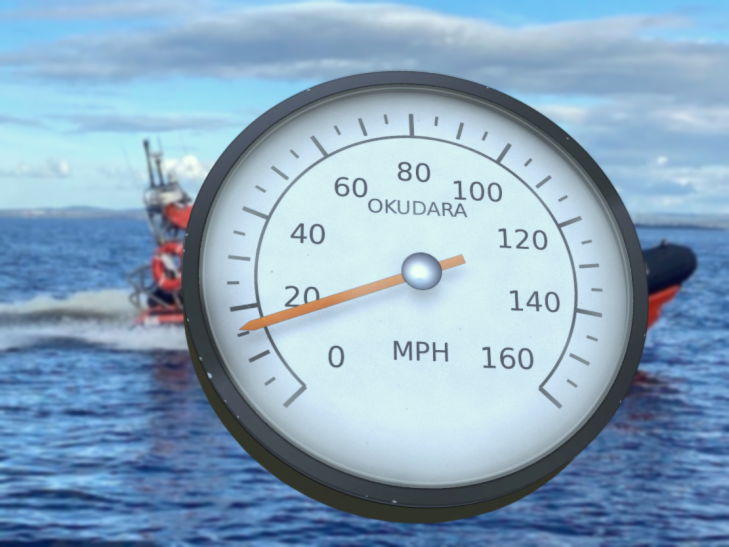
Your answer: 15 mph
